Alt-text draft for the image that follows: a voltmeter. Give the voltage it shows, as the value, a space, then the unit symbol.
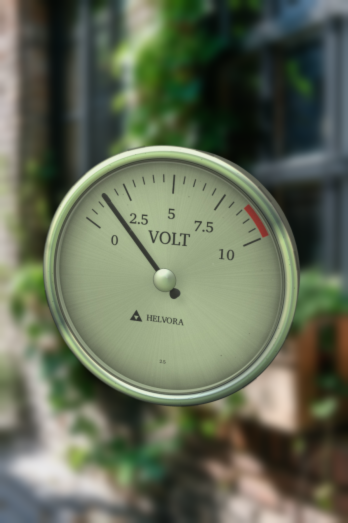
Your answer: 1.5 V
